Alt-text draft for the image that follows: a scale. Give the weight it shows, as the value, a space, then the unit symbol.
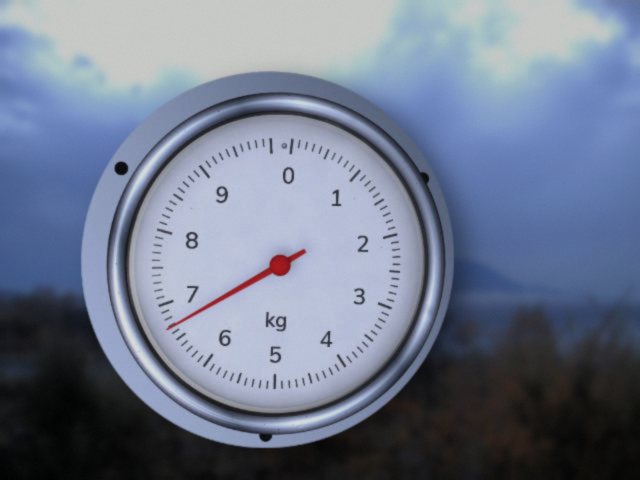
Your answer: 6.7 kg
